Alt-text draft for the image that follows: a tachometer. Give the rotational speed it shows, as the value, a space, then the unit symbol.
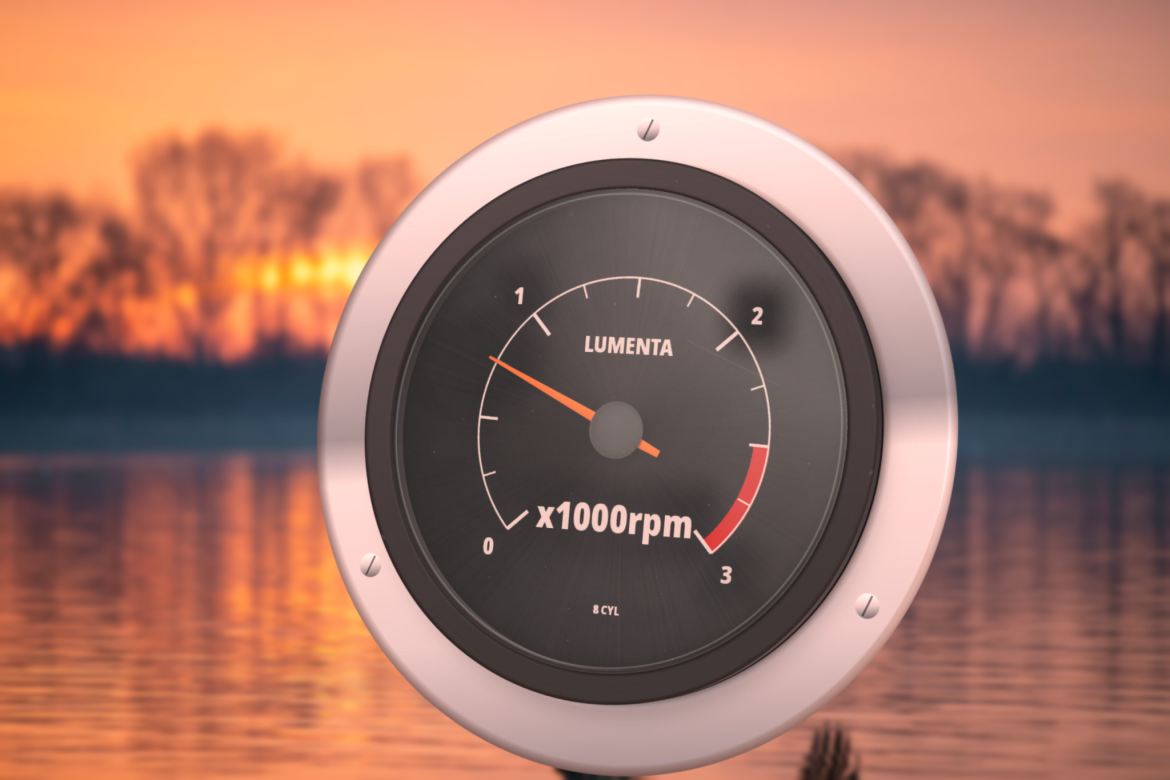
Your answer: 750 rpm
